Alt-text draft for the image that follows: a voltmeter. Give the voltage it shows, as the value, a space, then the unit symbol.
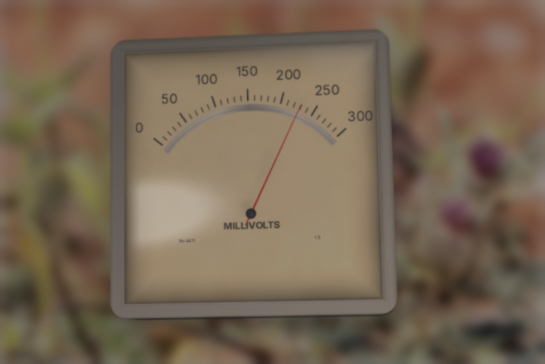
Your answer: 230 mV
